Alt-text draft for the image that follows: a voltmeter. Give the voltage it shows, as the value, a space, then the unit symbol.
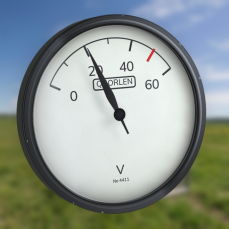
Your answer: 20 V
